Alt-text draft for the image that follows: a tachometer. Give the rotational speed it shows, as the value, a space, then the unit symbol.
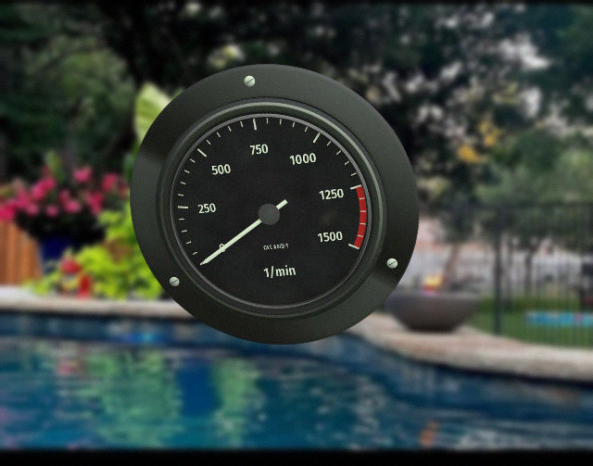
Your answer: 0 rpm
